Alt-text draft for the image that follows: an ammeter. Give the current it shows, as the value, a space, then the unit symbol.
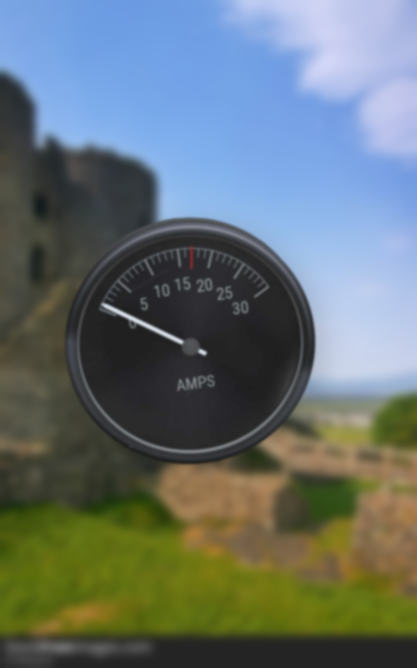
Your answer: 1 A
